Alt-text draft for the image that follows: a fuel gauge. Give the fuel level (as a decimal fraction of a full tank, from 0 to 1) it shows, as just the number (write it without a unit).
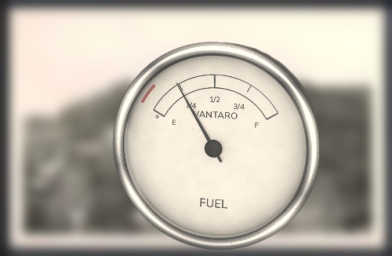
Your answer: 0.25
